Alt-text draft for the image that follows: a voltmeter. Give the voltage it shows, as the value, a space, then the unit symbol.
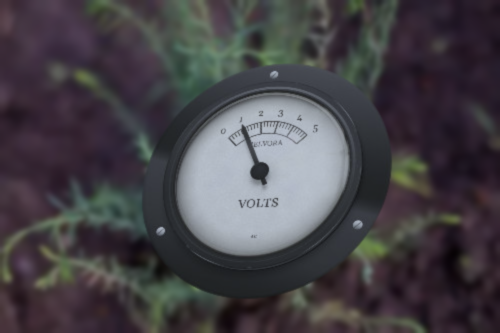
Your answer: 1 V
